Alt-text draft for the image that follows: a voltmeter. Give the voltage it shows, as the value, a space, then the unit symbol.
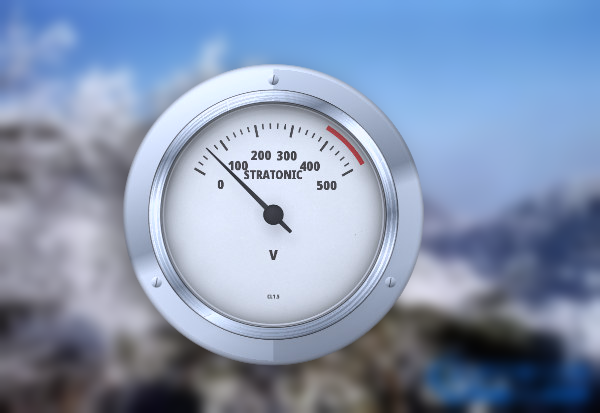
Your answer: 60 V
